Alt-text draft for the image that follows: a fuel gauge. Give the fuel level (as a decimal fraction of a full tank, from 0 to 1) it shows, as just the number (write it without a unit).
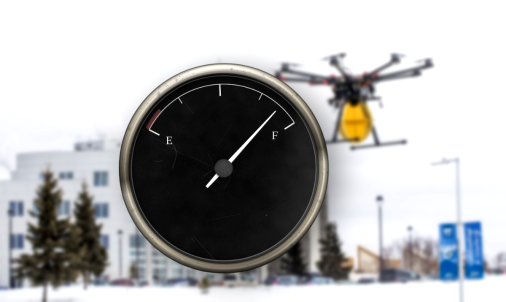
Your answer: 0.875
